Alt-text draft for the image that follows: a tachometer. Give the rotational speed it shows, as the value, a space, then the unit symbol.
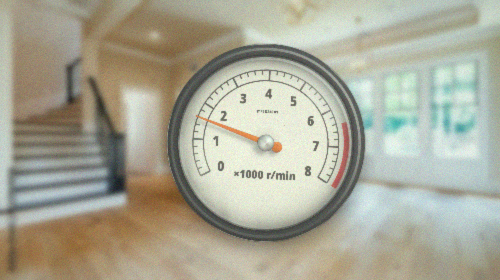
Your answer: 1600 rpm
